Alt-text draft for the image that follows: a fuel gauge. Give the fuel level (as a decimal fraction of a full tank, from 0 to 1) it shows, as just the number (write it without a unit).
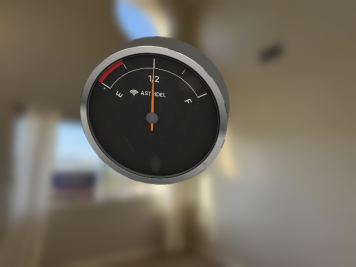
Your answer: 0.5
